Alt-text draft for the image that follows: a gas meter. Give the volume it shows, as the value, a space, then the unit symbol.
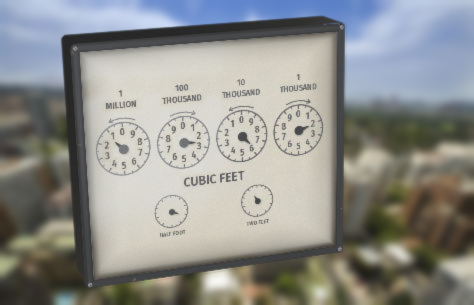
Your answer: 126200 ft³
